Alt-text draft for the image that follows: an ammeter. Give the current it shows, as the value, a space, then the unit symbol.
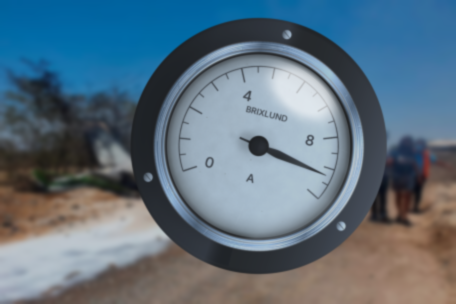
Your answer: 9.25 A
